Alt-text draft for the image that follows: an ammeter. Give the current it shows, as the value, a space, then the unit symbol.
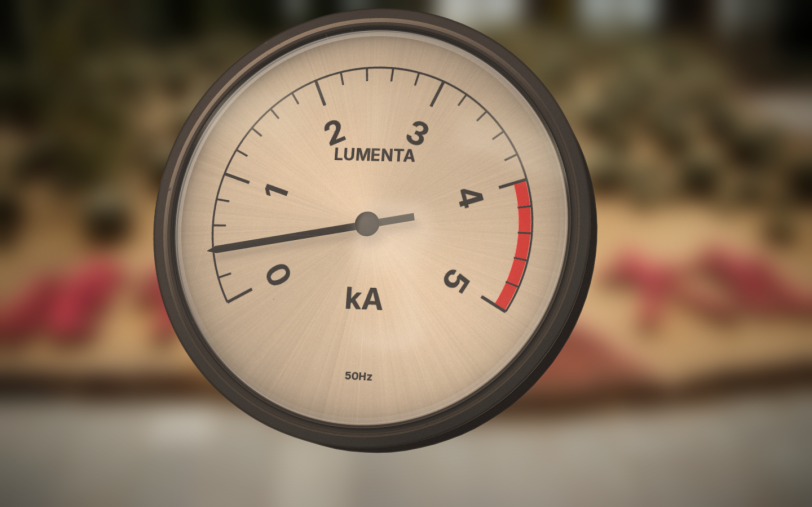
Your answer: 0.4 kA
